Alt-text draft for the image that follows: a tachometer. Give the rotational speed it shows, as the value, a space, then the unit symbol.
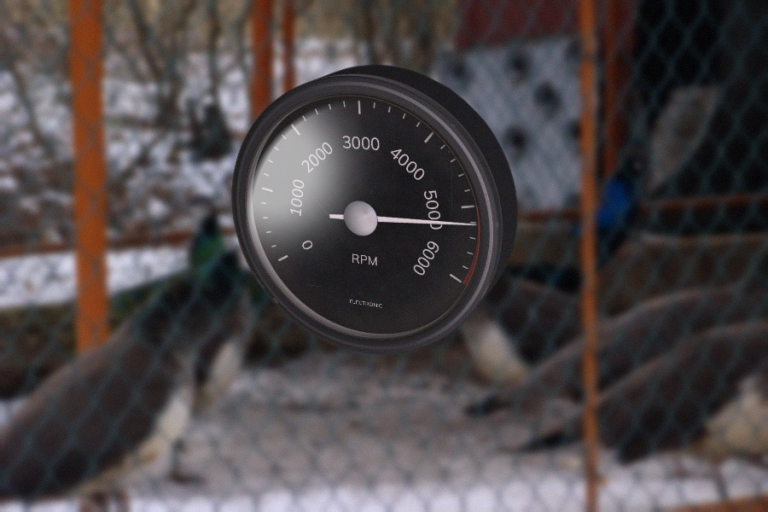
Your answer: 5200 rpm
